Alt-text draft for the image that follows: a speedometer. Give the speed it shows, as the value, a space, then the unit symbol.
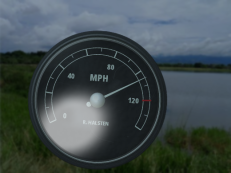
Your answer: 105 mph
